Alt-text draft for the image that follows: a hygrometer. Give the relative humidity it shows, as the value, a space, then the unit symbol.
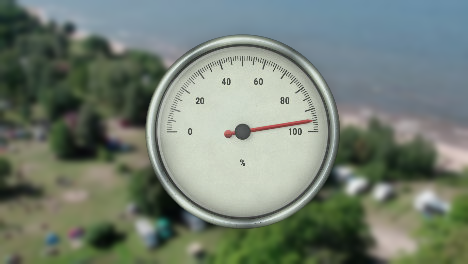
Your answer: 95 %
